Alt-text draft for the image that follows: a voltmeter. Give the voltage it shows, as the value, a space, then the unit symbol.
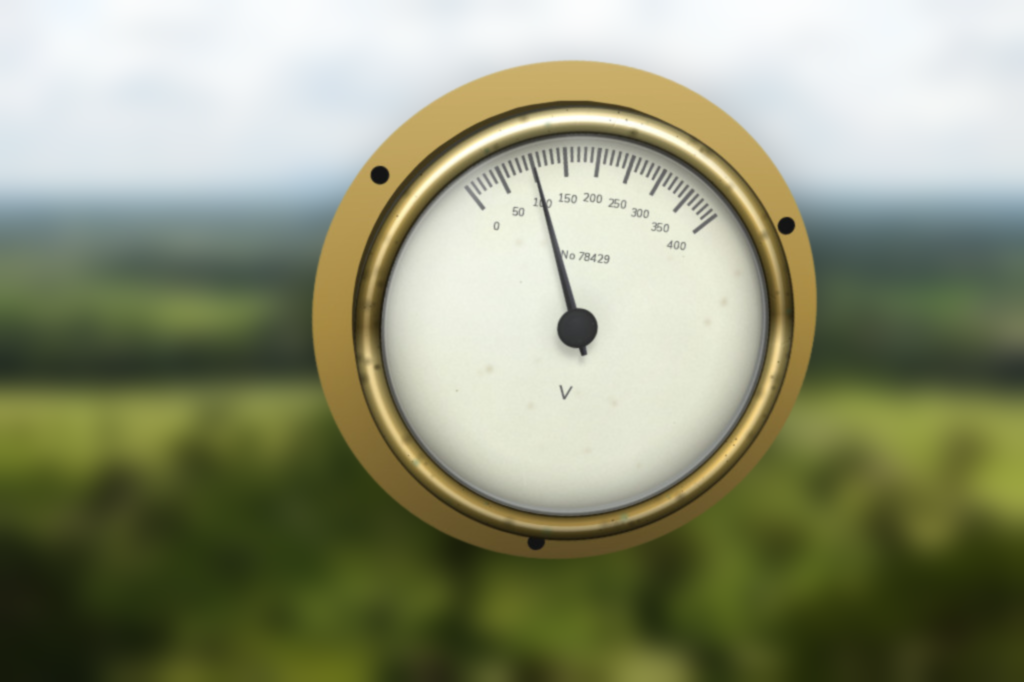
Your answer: 100 V
